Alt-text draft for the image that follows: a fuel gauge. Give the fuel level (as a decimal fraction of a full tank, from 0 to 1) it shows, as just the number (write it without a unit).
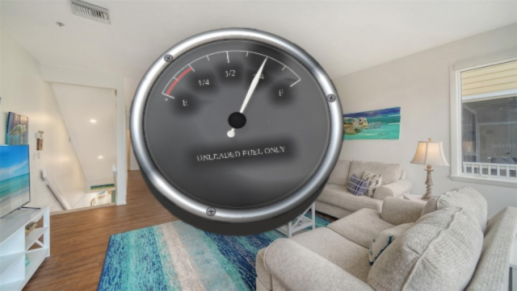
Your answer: 0.75
